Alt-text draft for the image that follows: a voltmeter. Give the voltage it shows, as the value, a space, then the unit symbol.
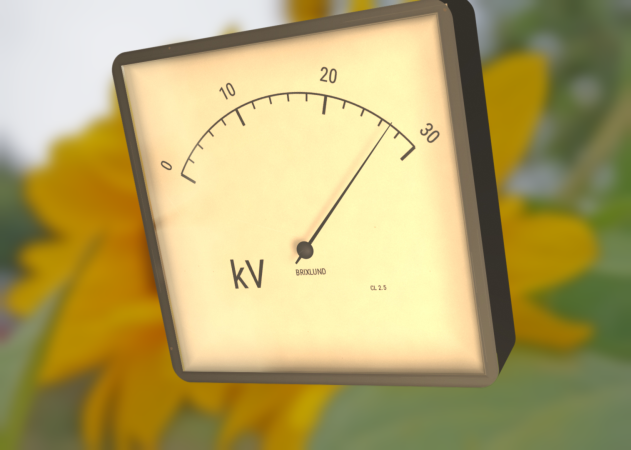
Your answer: 27 kV
